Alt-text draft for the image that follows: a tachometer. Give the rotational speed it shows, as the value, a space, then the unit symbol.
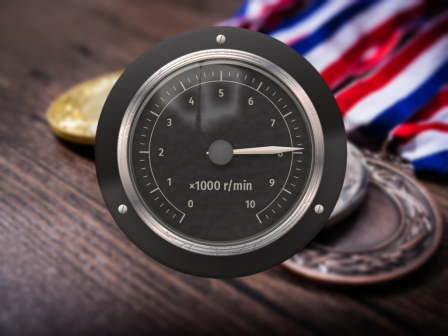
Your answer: 7900 rpm
